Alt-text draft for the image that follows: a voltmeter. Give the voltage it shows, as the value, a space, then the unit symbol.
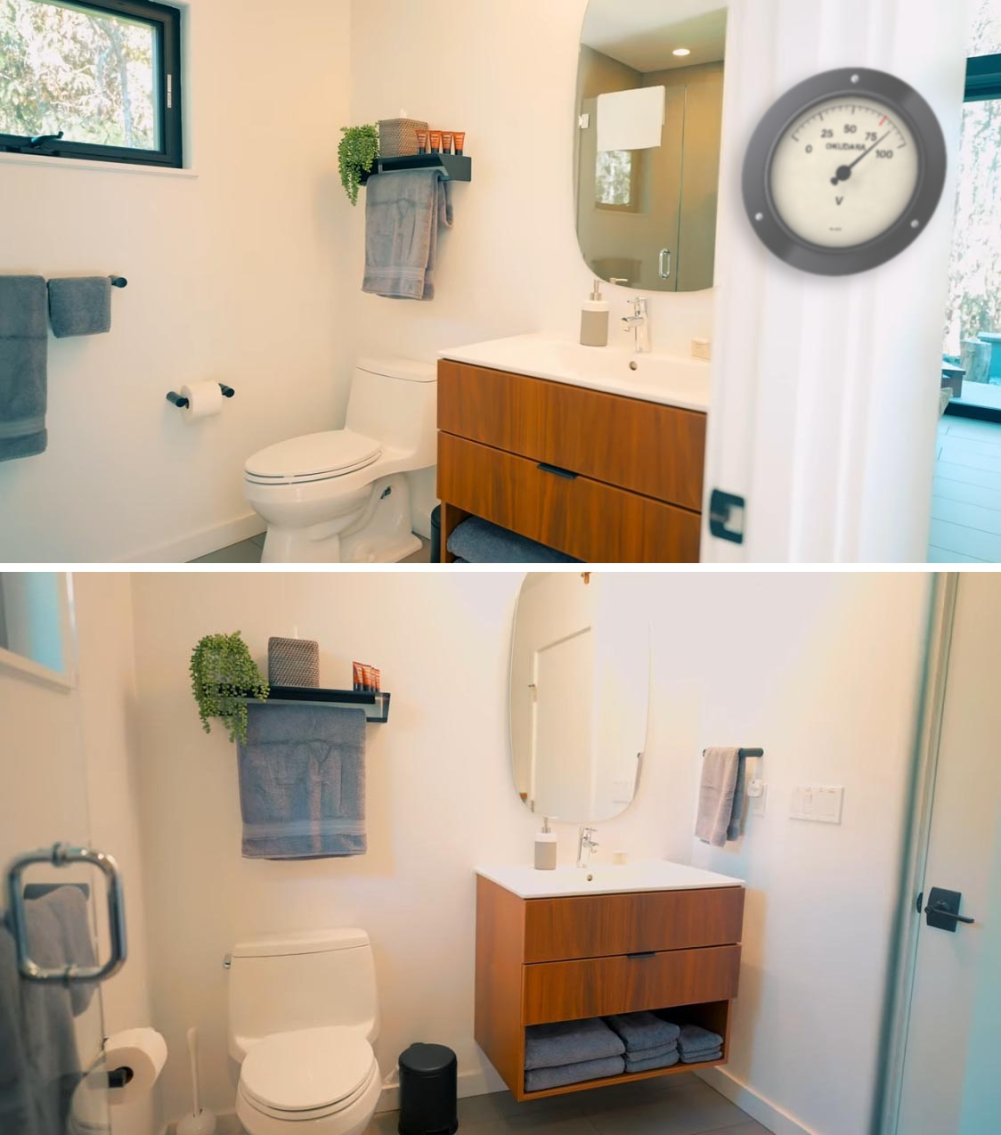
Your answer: 85 V
